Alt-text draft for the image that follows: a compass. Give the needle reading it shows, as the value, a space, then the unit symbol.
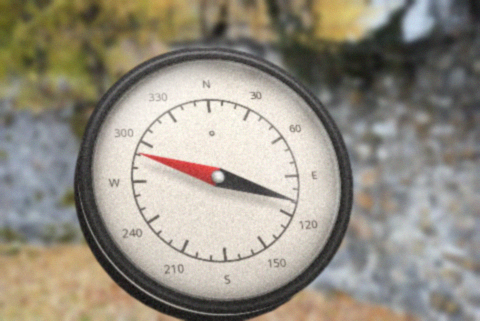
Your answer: 290 °
